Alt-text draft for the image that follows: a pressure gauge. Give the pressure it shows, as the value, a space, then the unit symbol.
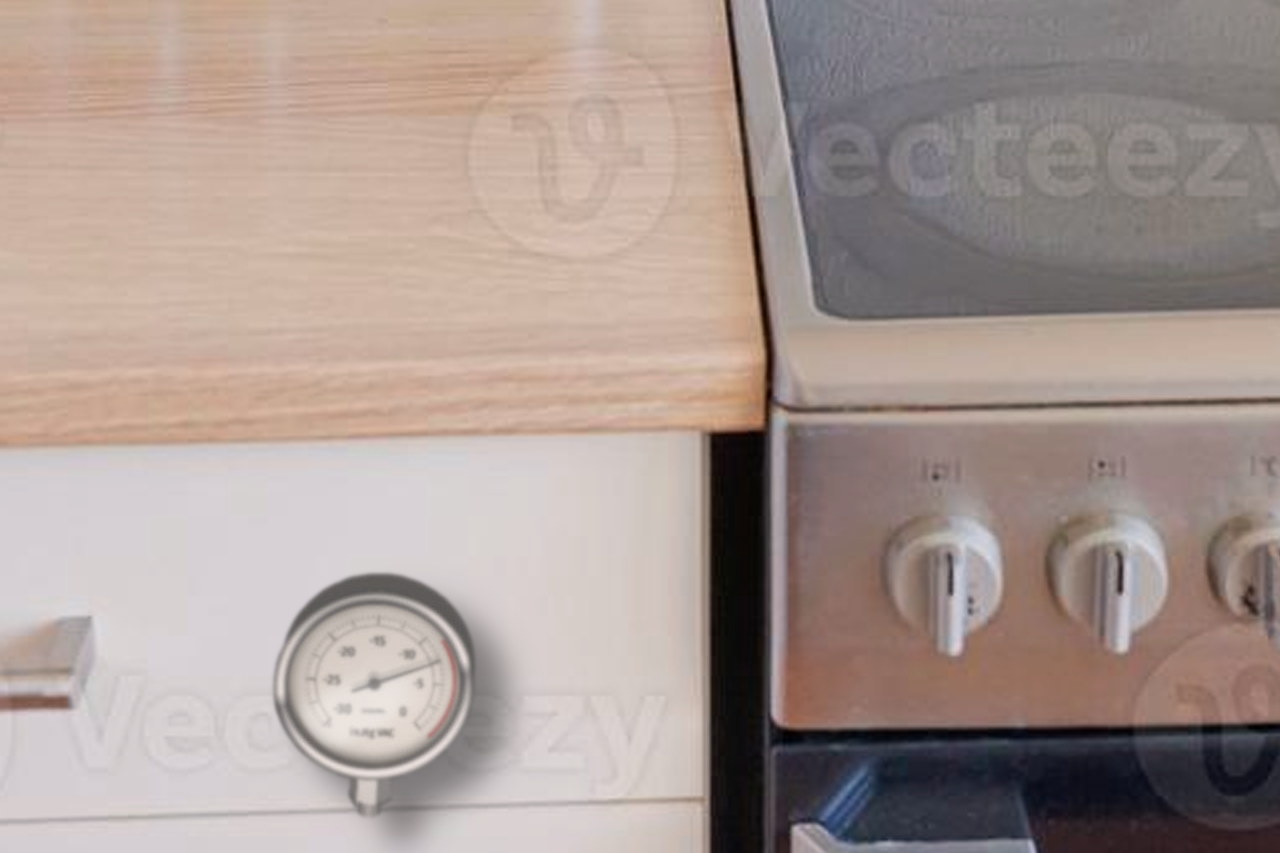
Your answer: -7.5 inHg
